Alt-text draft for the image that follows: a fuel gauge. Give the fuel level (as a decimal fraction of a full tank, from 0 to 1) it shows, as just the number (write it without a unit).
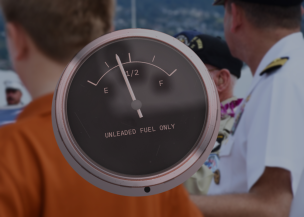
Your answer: 0.375
